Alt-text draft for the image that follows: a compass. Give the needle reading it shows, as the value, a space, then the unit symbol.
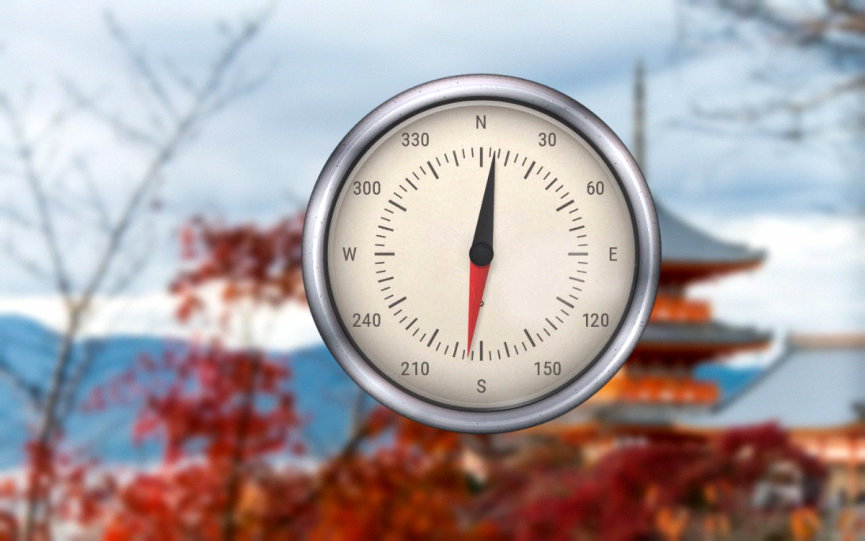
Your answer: 187.5 °
